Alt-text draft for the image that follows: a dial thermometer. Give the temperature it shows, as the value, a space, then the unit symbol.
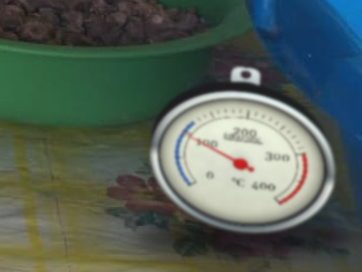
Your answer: 100 °C
